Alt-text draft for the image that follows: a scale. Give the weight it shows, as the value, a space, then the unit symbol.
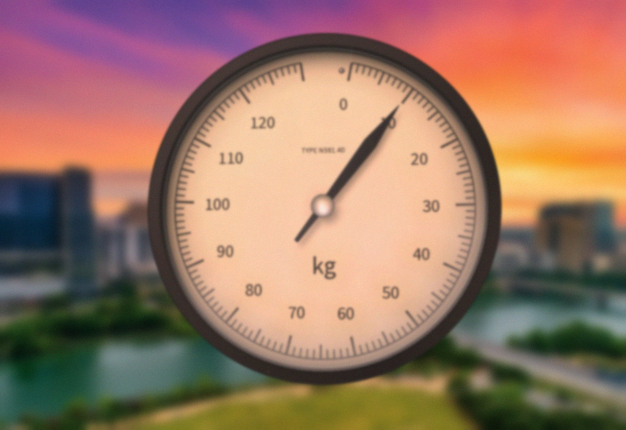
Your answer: 10 kg
